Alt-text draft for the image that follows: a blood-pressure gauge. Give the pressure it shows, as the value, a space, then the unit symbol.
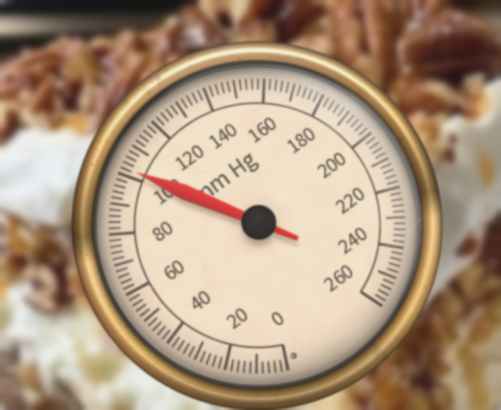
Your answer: 102 mmHg
